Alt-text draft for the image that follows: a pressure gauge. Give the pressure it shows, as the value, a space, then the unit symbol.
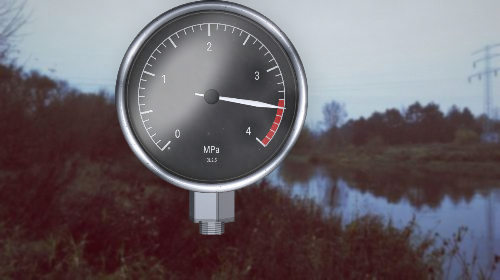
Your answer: 3.5 MPa
